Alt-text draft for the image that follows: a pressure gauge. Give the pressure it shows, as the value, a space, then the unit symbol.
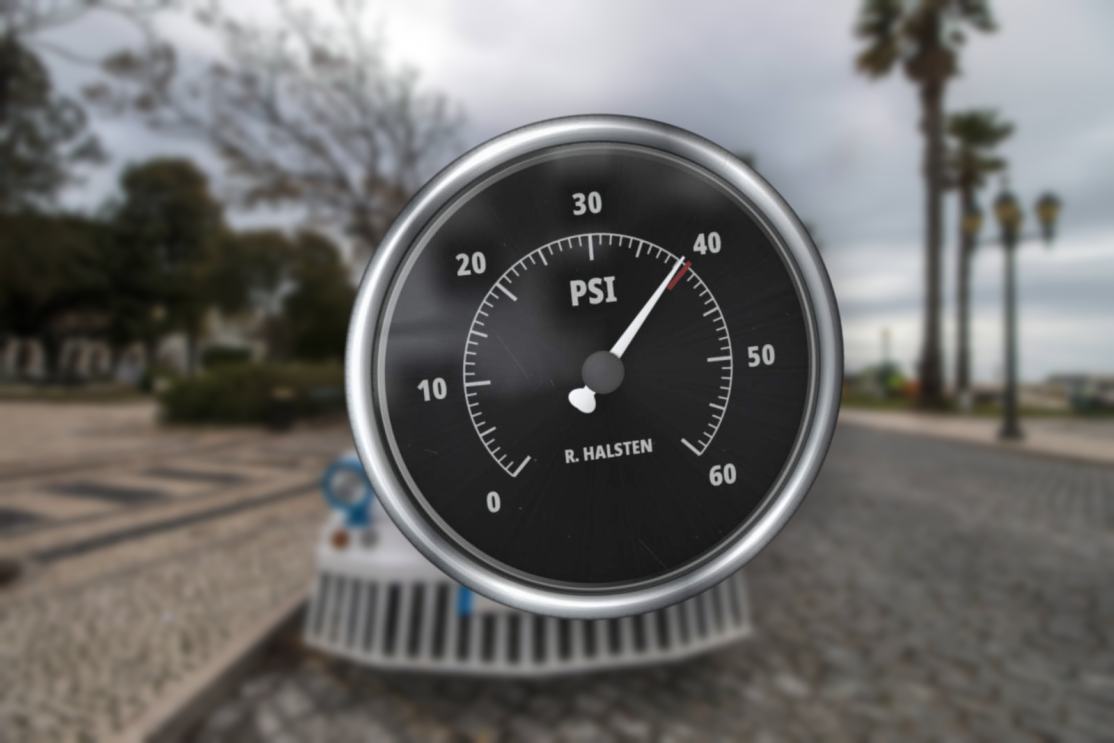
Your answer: 39 psi
